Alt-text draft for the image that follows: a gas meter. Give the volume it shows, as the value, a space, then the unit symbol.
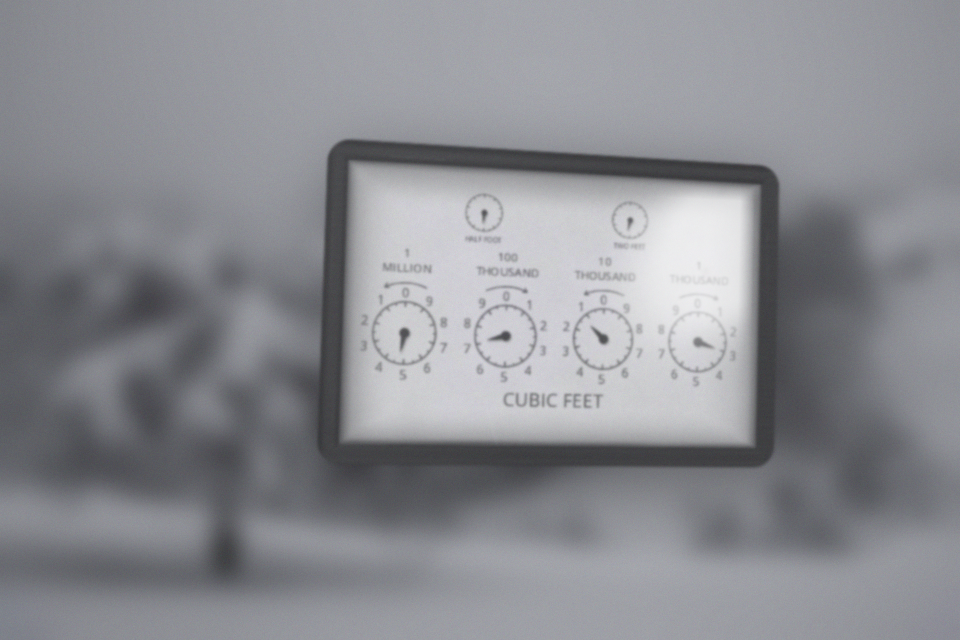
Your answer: 471300 ft³
